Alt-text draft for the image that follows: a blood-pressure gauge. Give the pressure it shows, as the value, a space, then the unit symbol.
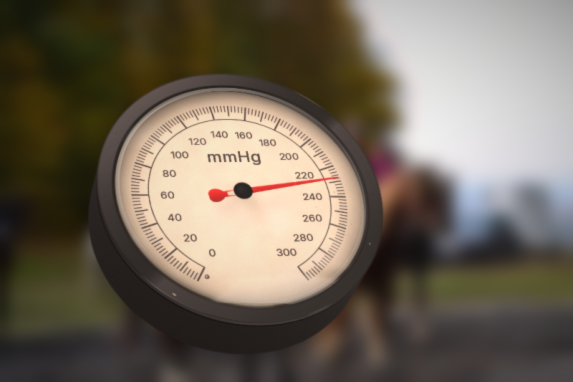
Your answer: 230 mmHg
